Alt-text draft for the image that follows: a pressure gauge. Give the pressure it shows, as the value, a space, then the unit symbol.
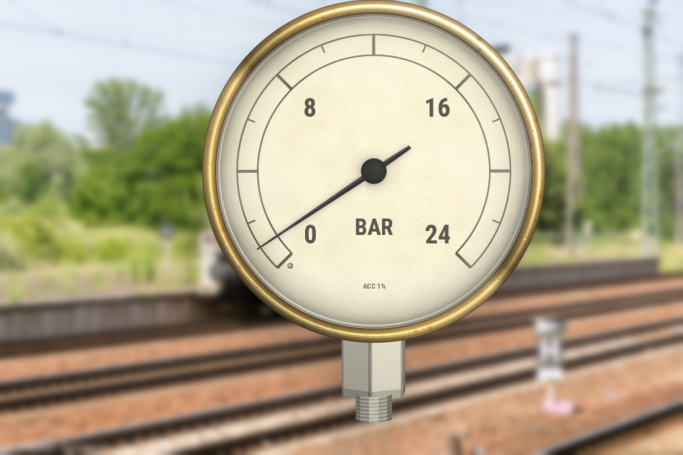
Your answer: 1 bar
